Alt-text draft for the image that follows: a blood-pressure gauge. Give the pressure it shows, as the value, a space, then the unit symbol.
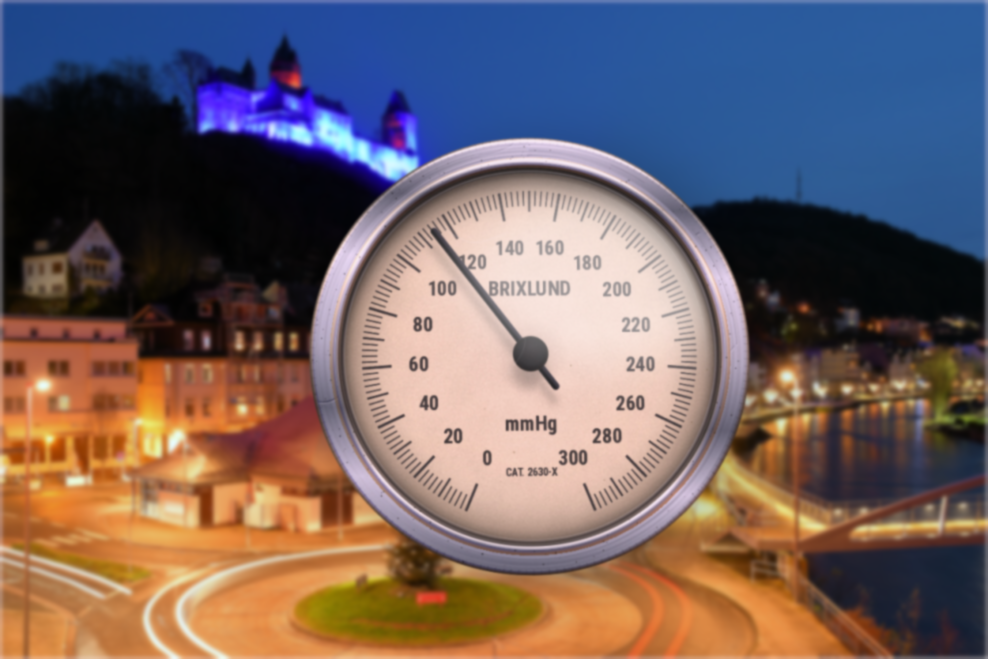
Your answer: 114 mmHg
